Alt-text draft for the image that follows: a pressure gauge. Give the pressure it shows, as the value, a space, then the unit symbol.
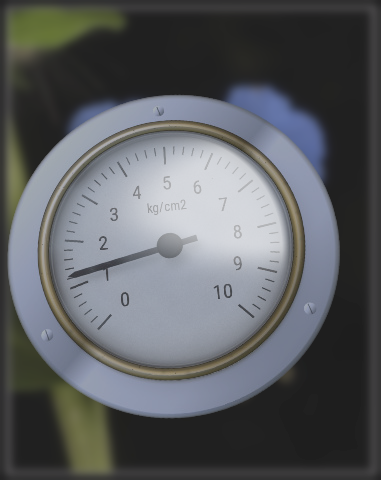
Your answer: 1.2 kg/cm²
